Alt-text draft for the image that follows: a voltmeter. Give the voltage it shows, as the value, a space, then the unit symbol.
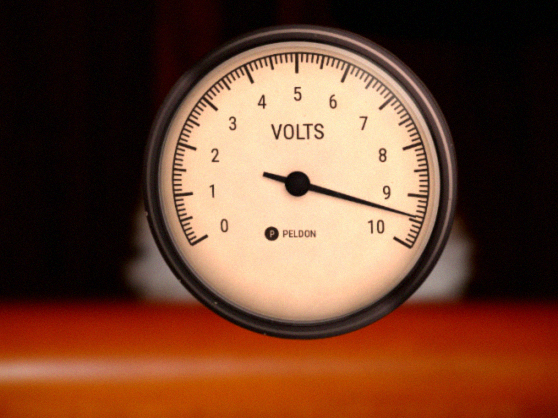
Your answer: 9.4 V
